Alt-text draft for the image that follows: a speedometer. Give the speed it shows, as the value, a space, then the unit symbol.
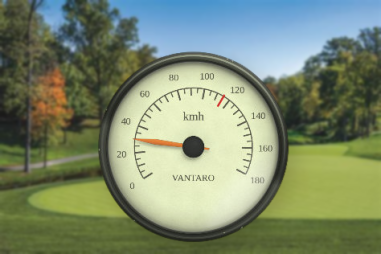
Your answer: 30 km/h
